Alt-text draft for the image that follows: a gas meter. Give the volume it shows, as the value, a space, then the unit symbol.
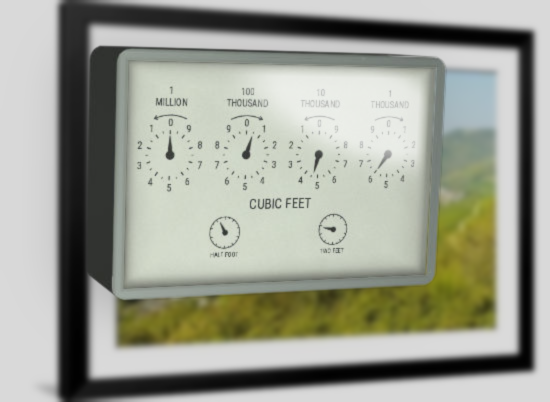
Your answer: 4600 ft³
